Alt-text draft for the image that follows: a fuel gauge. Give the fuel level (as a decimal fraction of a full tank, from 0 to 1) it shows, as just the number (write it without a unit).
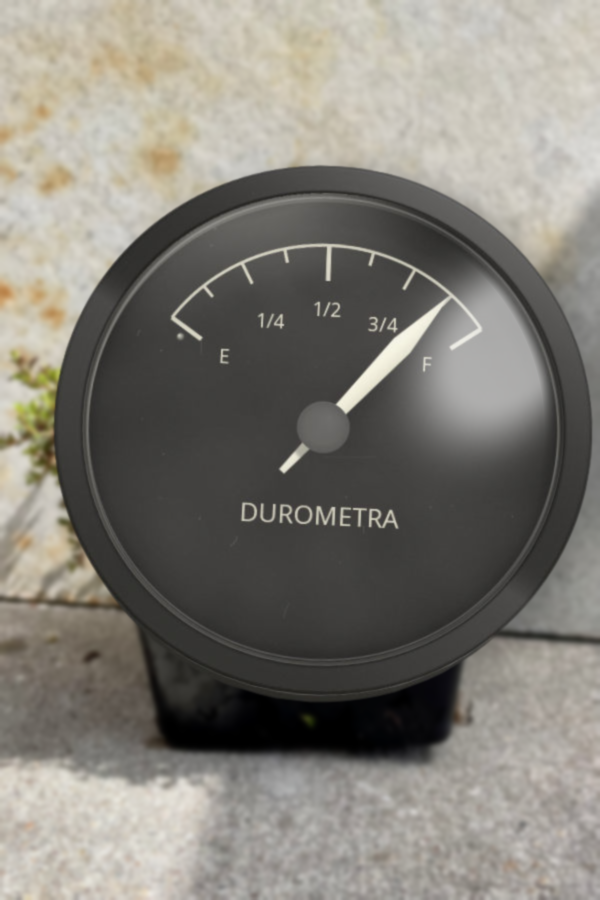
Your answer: 0.875
